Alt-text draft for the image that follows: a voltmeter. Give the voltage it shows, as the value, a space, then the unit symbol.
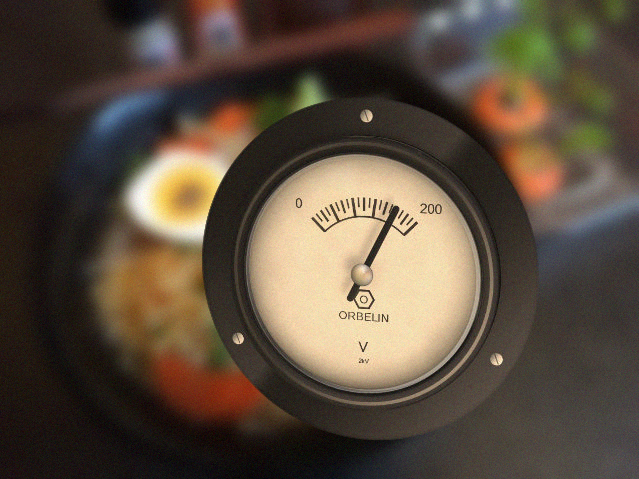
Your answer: 160 V
